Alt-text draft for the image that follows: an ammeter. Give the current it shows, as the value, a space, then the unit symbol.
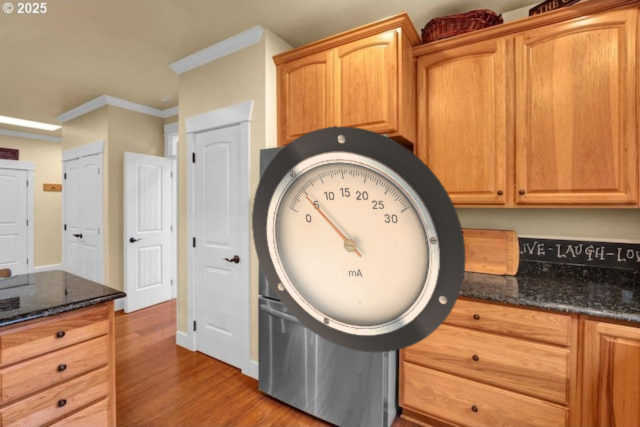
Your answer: 5 mA
